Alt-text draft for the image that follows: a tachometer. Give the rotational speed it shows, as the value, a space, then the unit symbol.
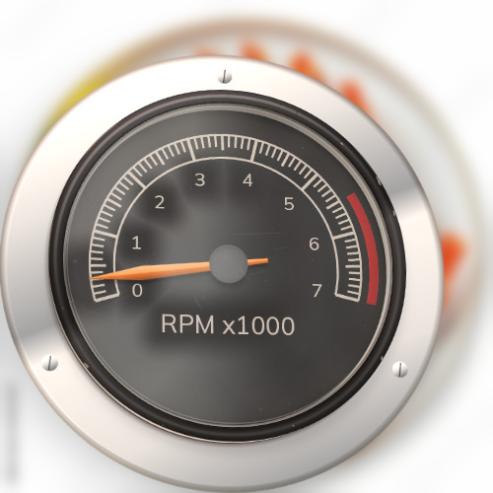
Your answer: 300 rpm
